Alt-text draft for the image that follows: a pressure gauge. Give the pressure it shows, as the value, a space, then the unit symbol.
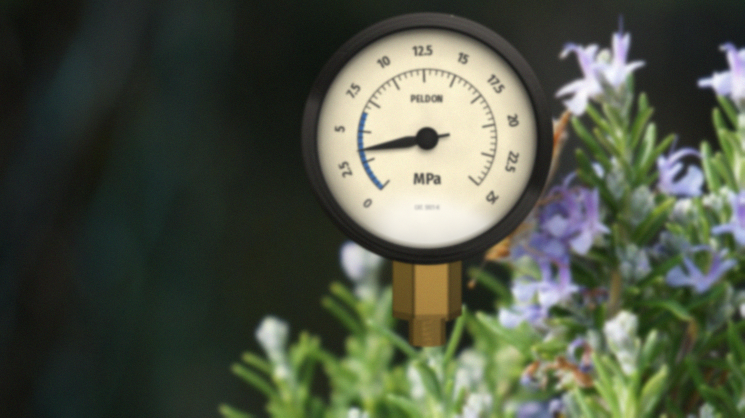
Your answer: 3.5 MPa
